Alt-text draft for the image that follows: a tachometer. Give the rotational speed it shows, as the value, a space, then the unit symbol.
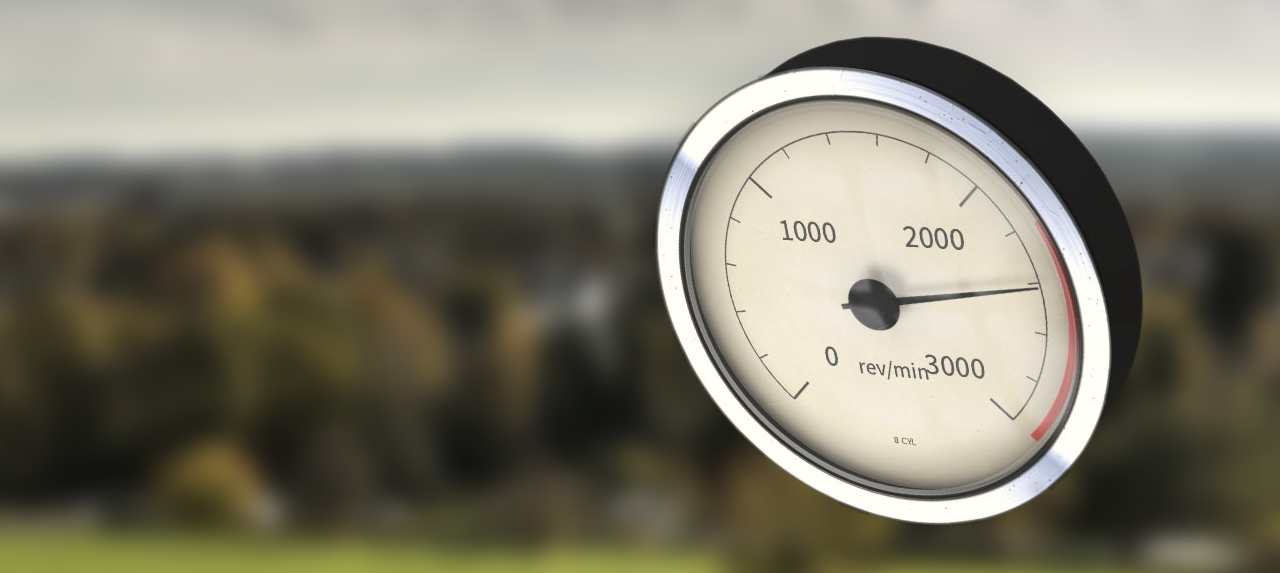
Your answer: 2400 rpm
